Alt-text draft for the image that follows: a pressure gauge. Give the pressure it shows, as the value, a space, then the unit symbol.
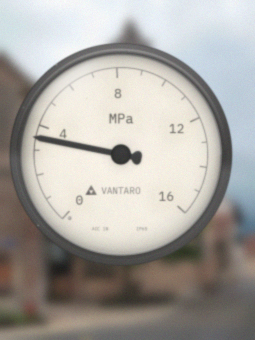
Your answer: 3.5 MPa
